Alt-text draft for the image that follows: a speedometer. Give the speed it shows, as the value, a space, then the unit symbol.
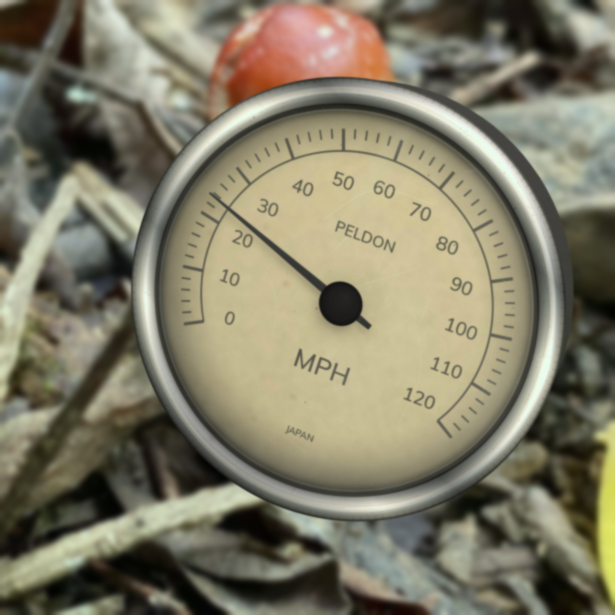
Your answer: 24 mph
